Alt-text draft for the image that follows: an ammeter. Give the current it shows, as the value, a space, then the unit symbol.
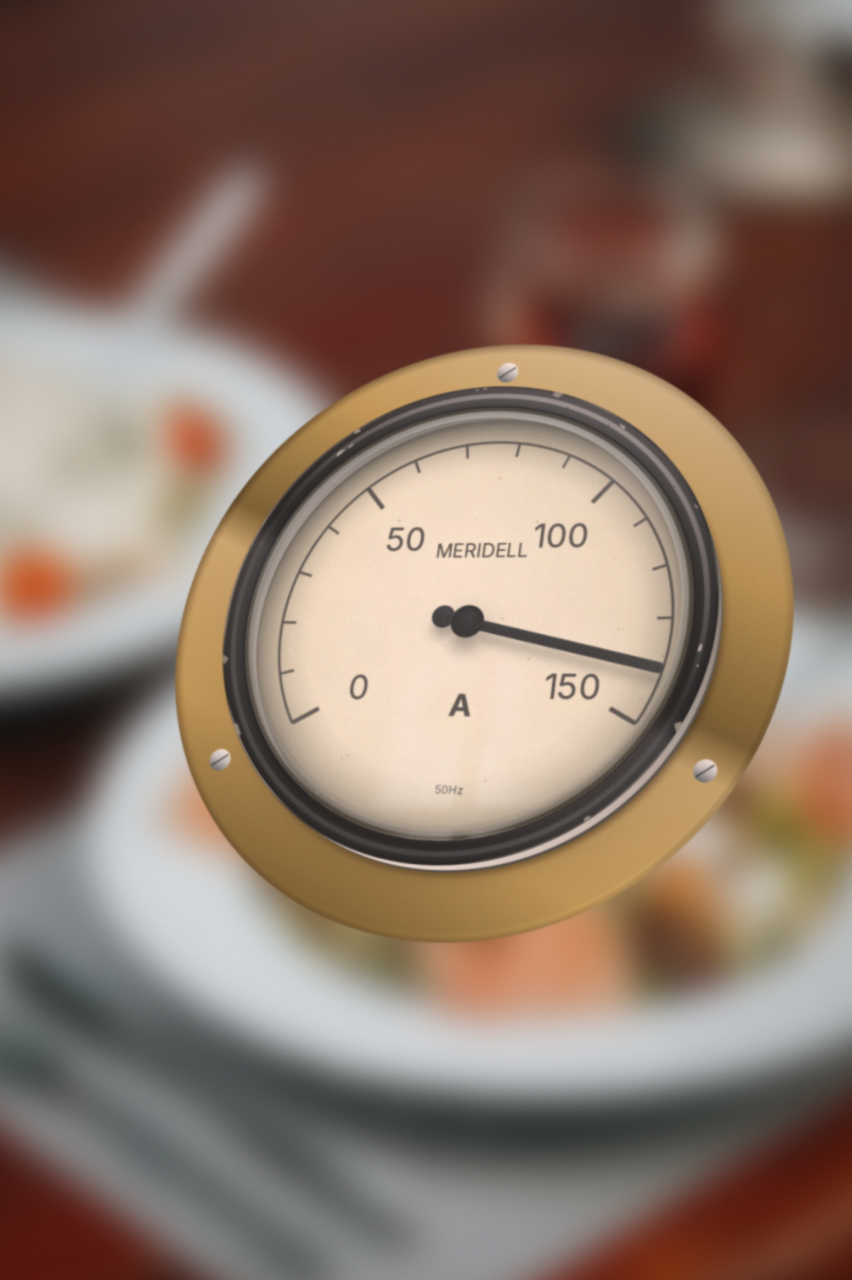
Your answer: 140 A
